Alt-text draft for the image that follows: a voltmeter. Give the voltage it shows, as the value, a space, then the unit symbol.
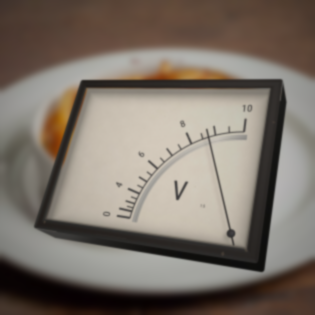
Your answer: 8.75 V
